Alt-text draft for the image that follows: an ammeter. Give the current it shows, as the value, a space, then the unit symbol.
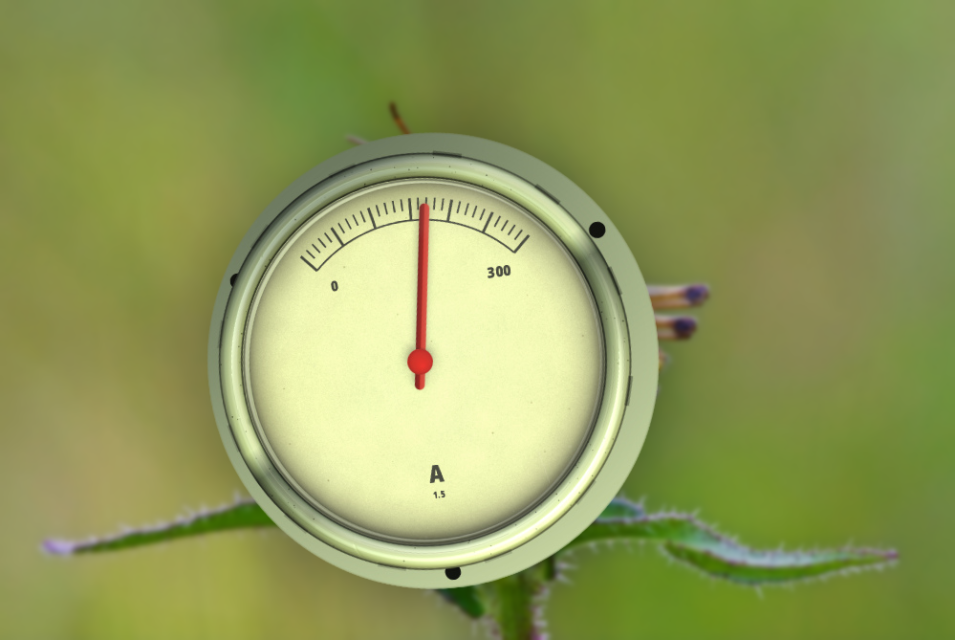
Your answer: 170 A
